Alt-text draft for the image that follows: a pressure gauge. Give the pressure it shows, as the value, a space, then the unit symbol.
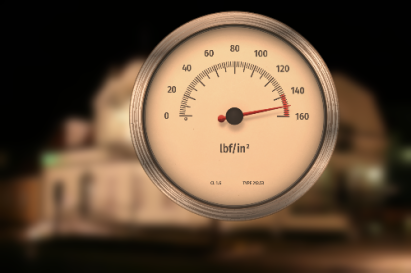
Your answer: 150 psi
